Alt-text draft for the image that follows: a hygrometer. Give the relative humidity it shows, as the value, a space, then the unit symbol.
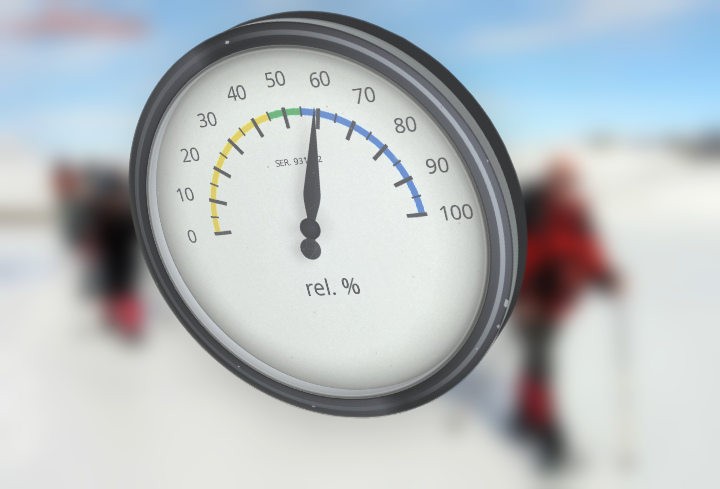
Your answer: 60 %
